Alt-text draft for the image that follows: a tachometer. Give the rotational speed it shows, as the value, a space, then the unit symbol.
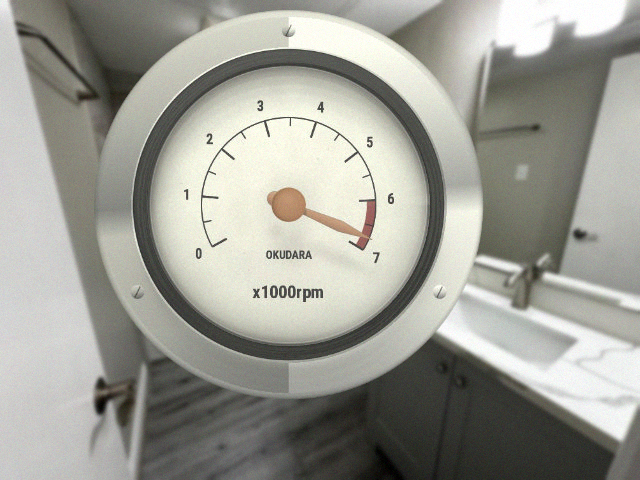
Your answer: 6750 rpm
